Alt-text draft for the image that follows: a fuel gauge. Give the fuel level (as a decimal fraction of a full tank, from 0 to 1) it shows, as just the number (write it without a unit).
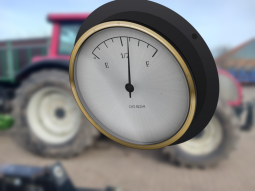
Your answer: 0.625
